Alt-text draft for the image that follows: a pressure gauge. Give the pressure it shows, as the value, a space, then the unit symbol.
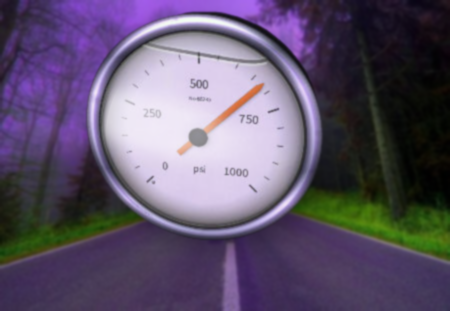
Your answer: 675 psi
